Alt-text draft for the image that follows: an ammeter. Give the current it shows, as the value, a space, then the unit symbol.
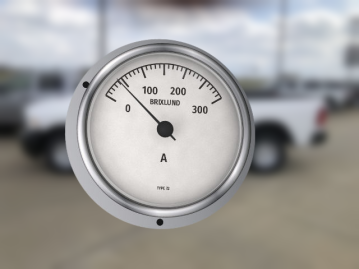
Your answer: 40 A
